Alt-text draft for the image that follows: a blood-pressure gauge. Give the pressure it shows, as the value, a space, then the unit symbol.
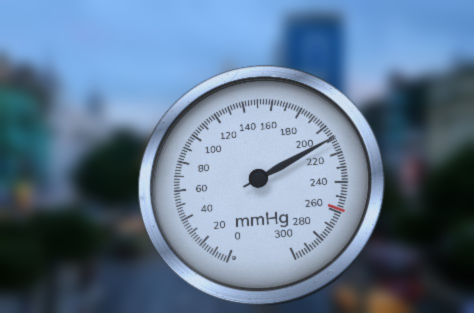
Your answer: 210 mmHg
